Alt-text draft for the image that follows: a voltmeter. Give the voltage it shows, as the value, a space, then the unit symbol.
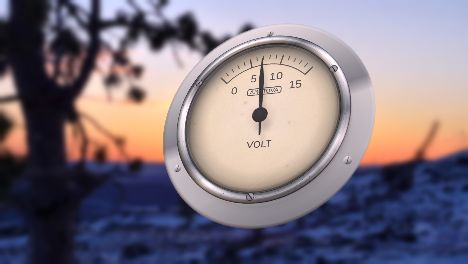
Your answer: 7 V
